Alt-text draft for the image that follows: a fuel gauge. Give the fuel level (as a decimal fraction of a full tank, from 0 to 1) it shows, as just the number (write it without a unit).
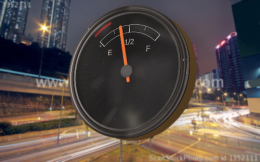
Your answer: 0.375
